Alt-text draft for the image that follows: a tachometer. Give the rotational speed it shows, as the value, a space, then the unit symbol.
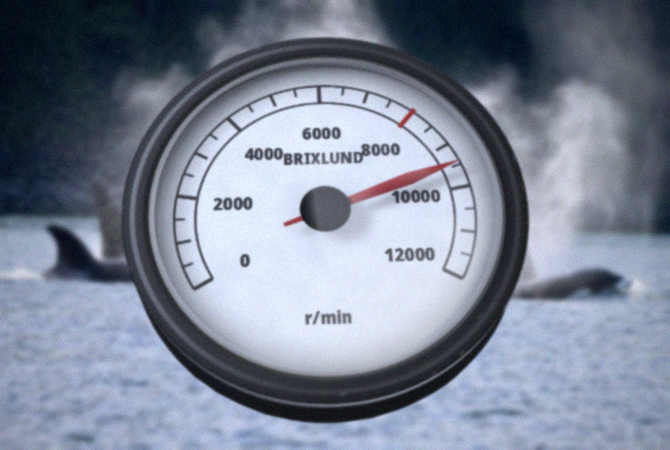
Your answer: 9500 rpm
